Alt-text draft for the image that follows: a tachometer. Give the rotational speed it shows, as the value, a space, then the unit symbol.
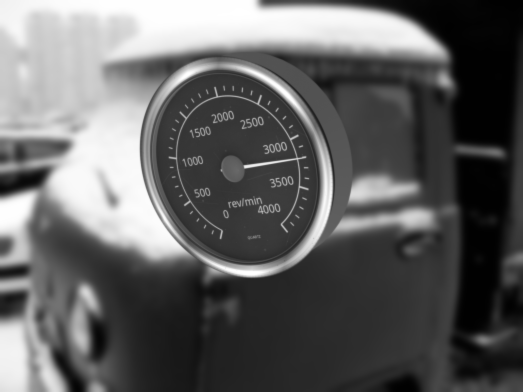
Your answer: 3200 rpm
